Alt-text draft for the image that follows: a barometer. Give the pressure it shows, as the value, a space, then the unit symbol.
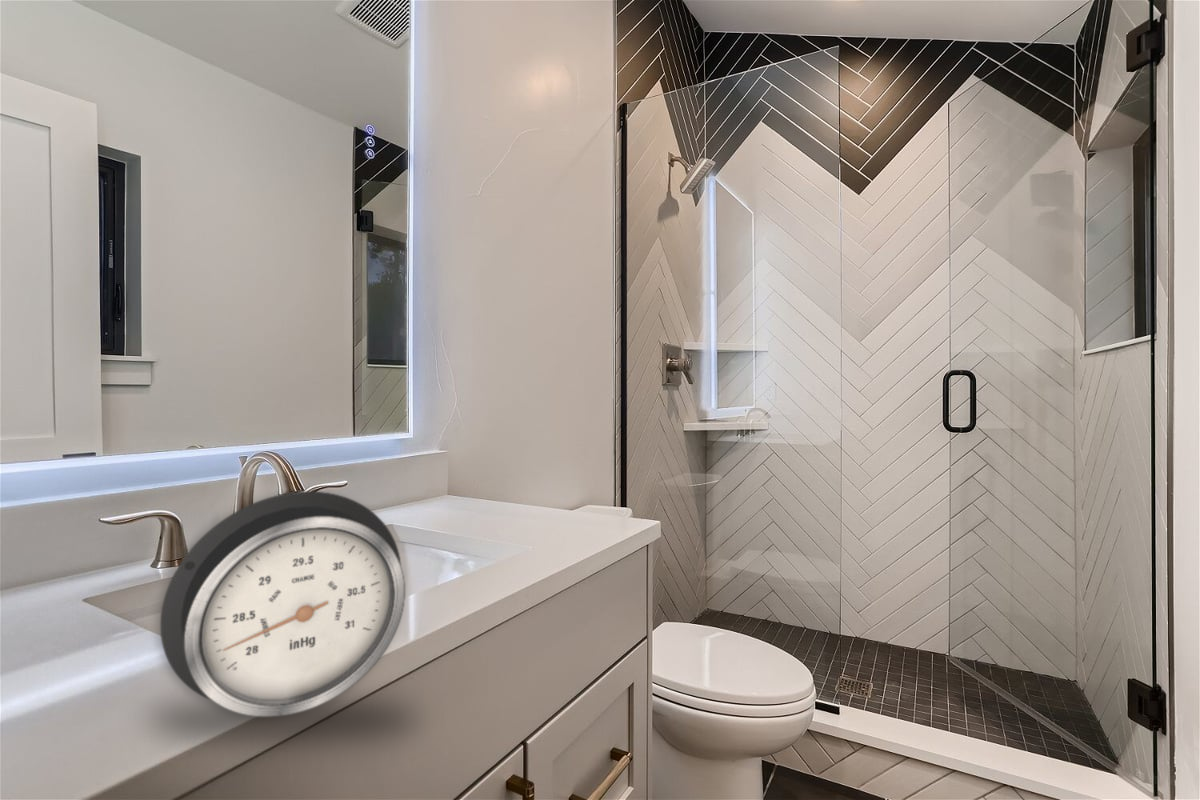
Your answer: 28.2 inHg
